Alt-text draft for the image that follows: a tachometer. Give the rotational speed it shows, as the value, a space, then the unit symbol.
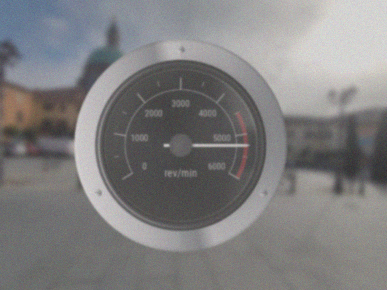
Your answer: 5250 rpm
